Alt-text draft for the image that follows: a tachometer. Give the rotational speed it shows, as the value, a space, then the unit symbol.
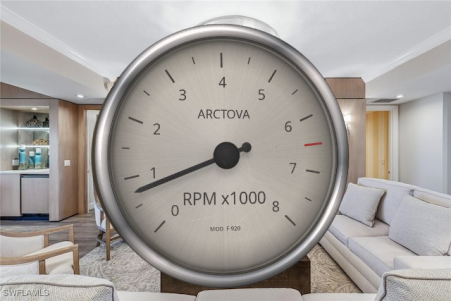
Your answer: 750 rpm
